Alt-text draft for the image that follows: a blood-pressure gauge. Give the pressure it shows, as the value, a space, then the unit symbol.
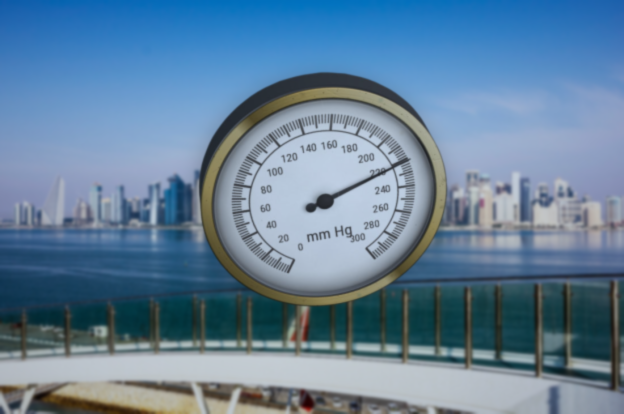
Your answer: 220 mmHg
